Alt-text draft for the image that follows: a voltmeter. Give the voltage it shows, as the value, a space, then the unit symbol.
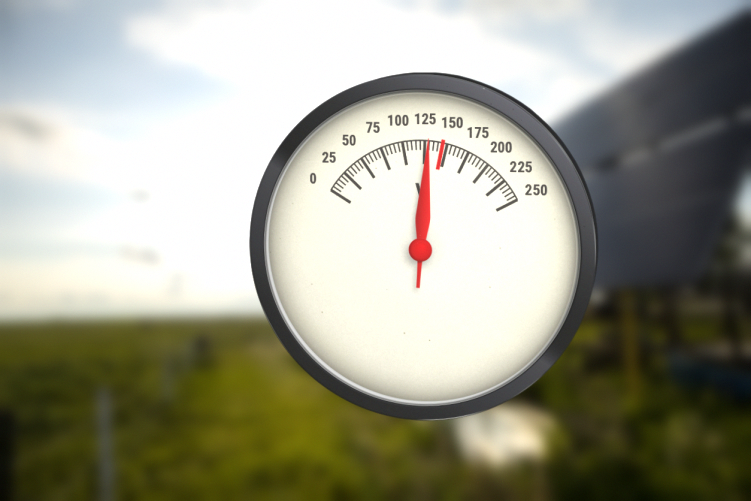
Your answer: 130 V
